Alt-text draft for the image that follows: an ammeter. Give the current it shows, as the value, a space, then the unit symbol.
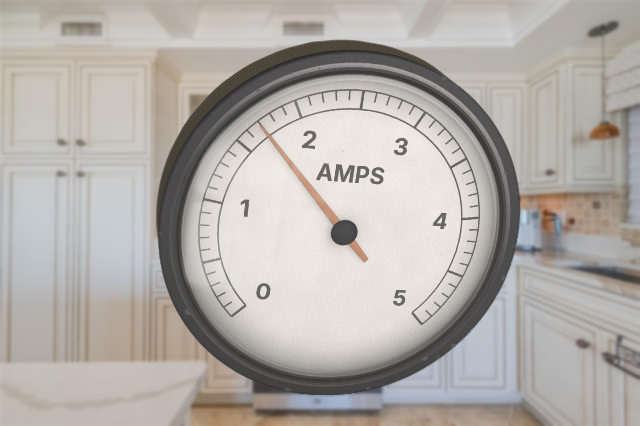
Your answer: 1.7 A
